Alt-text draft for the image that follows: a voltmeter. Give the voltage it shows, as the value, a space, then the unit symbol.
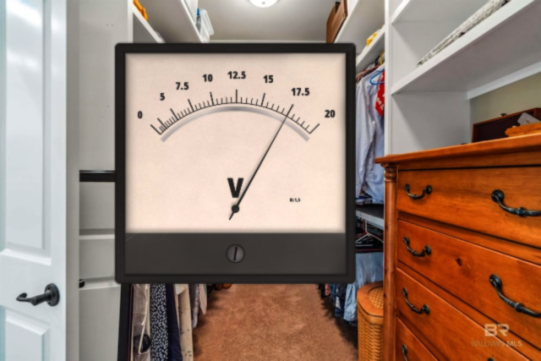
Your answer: 17.5 V
